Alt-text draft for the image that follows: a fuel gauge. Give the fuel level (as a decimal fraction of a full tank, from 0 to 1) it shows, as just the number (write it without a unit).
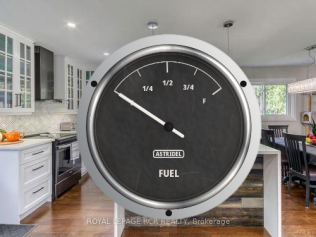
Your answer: 0
